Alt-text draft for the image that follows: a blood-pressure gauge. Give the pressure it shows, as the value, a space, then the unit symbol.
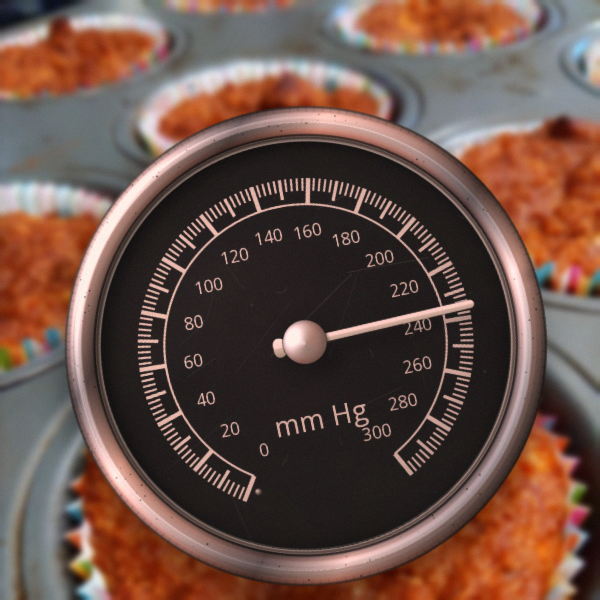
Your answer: 236 mmHg
